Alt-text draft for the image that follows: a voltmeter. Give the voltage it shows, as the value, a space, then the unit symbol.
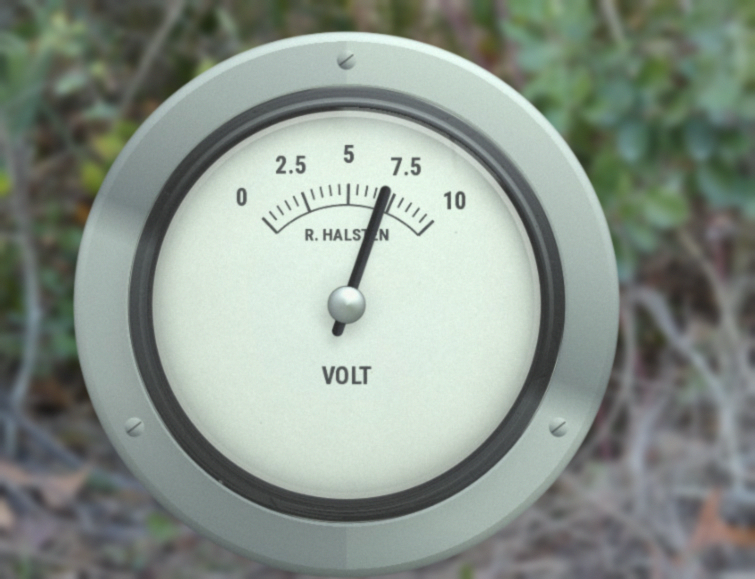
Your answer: 7 V
